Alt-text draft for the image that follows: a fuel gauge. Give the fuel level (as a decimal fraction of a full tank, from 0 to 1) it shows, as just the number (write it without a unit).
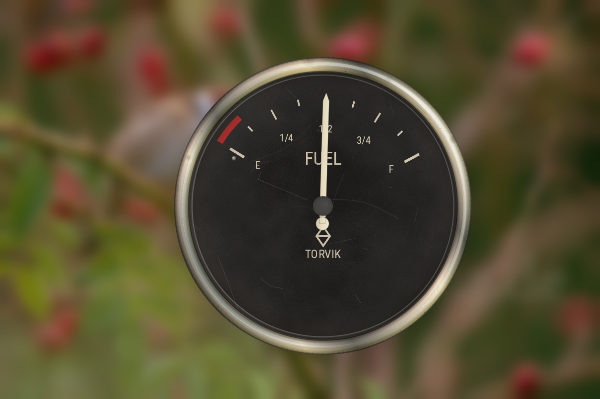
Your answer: 0.5
